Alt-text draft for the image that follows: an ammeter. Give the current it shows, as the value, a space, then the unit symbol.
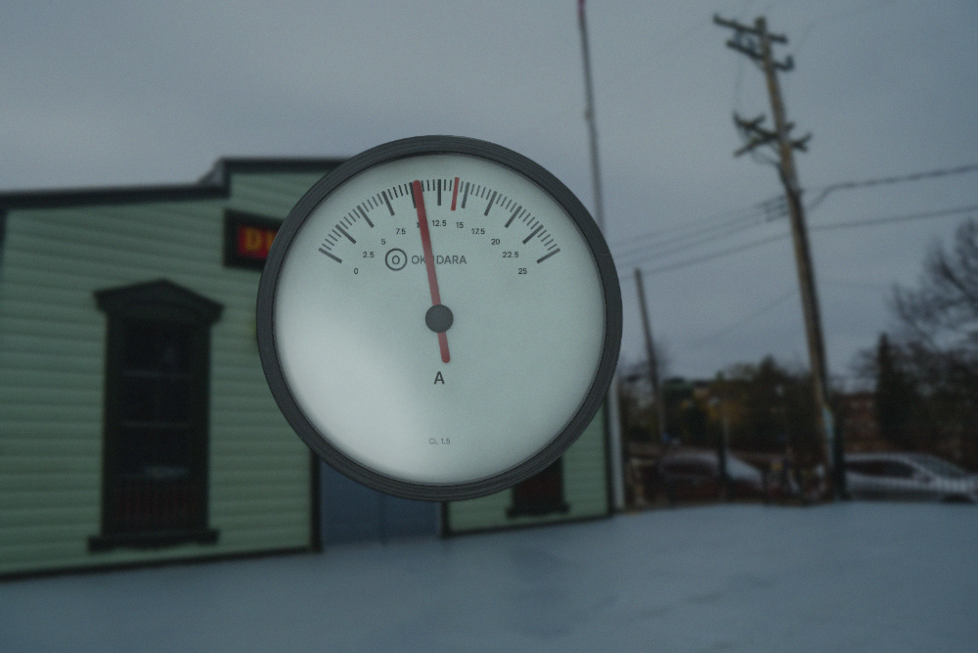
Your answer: 10.5 A
